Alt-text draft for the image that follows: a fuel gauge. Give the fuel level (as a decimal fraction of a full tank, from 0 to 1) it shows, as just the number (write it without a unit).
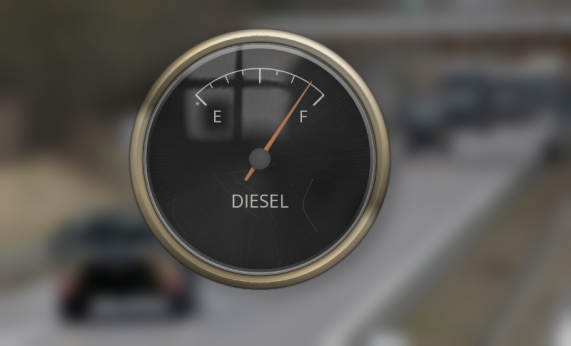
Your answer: 0.875
